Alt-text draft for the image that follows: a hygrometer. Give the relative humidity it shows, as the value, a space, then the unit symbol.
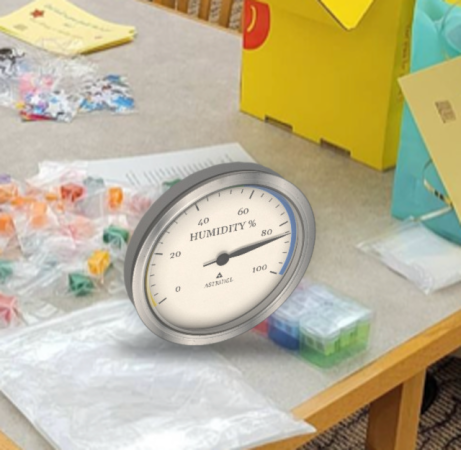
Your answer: 84 %
